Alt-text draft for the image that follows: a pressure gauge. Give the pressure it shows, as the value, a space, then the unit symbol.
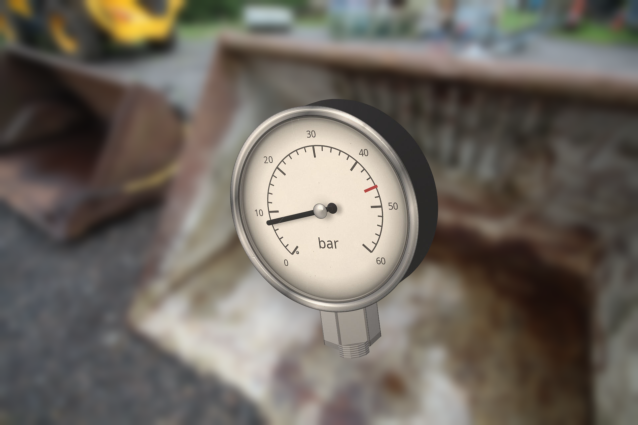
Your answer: 8 bar
